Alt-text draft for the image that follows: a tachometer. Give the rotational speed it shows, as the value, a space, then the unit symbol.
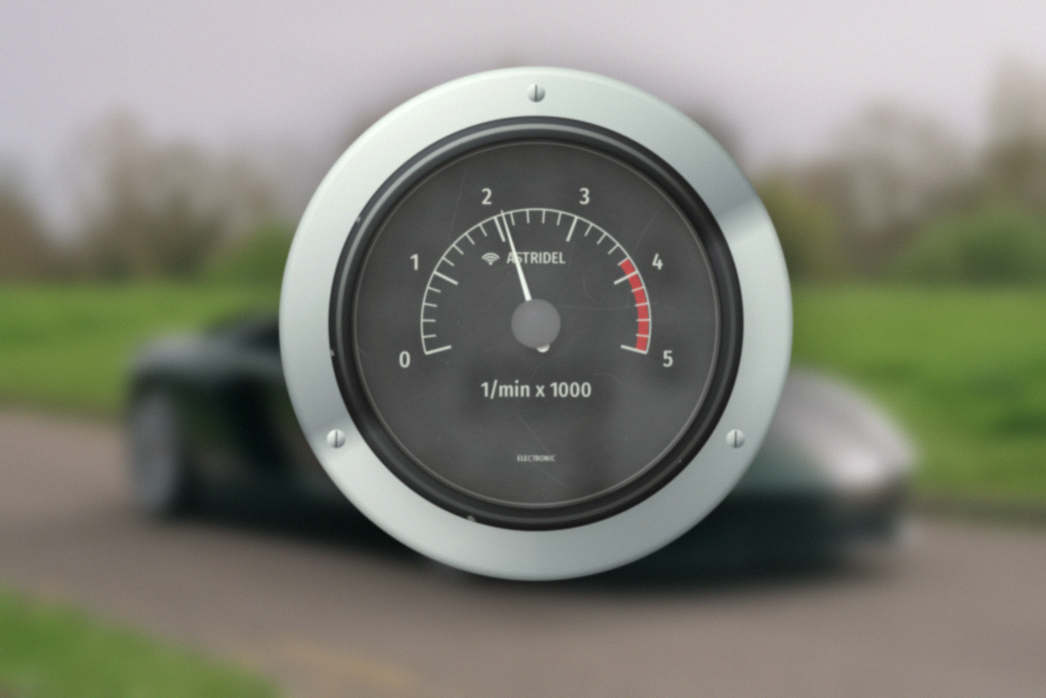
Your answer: 2100 rpm
